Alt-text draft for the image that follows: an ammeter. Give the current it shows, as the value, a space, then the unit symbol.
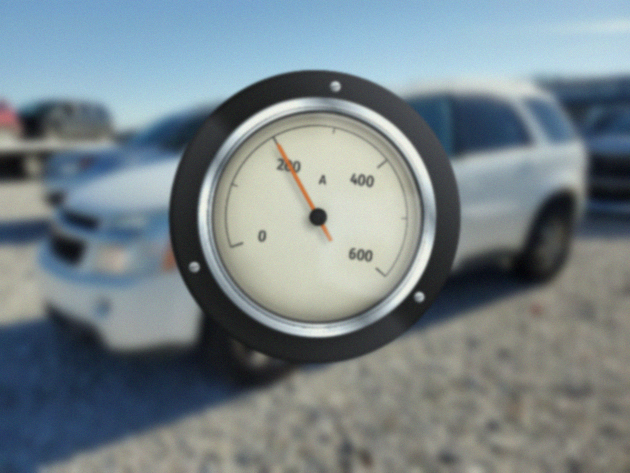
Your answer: 200 A
